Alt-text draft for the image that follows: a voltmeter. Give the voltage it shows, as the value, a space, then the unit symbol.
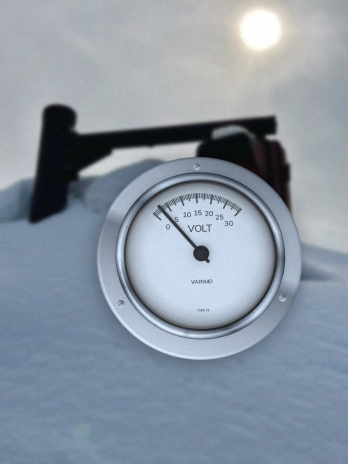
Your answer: 2.5 V
